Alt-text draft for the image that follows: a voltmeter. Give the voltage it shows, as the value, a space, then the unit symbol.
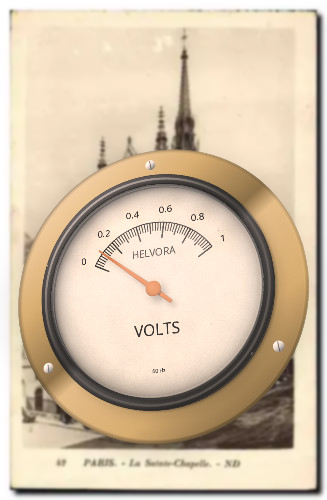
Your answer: 0.1 V
